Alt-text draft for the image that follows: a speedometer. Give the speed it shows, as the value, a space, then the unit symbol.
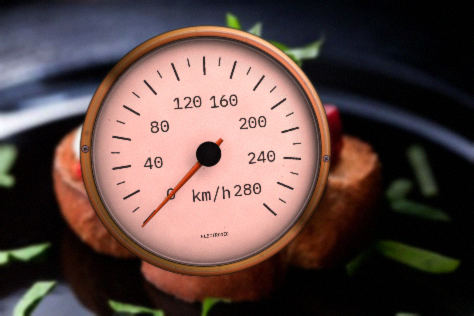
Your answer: 0 km/h
